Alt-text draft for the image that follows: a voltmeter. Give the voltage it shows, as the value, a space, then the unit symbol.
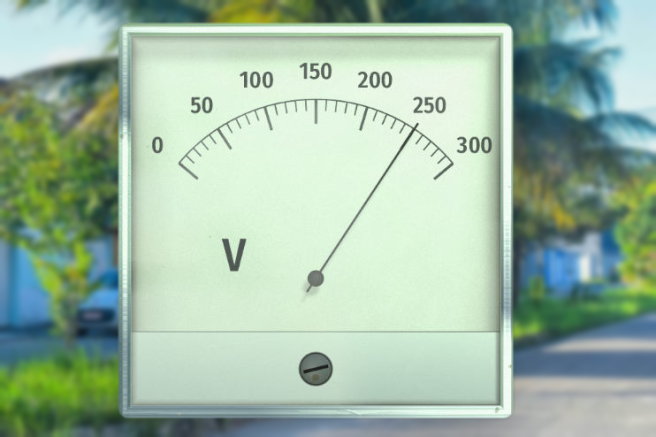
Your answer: 250 V
